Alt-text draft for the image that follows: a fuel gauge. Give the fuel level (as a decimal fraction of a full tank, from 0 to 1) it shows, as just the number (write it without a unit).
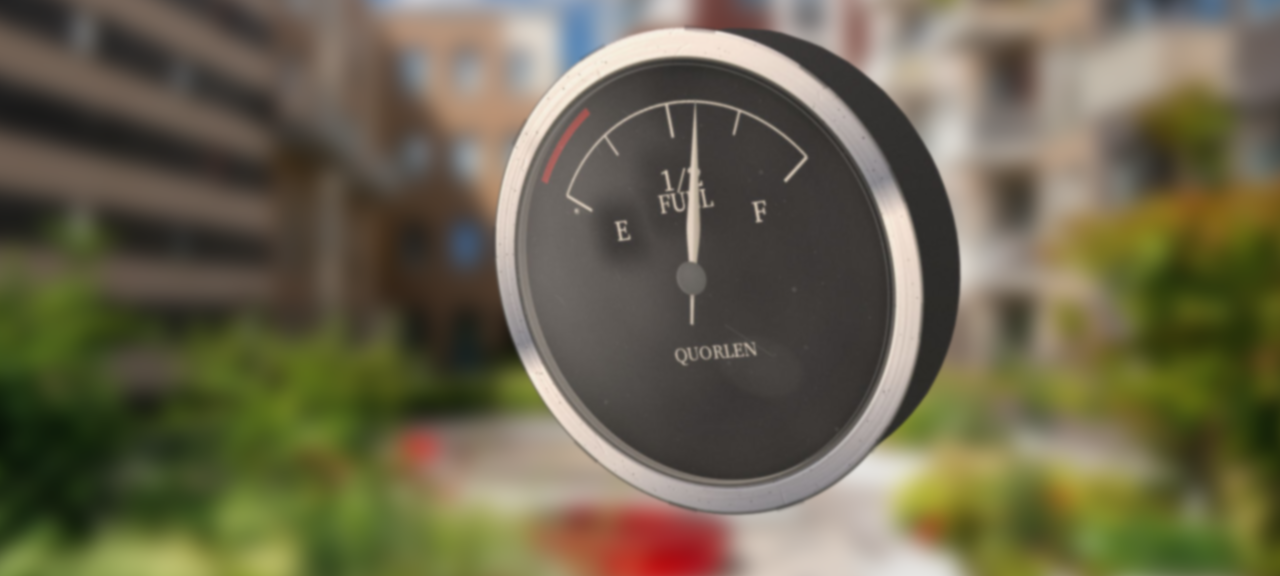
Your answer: 0.625
